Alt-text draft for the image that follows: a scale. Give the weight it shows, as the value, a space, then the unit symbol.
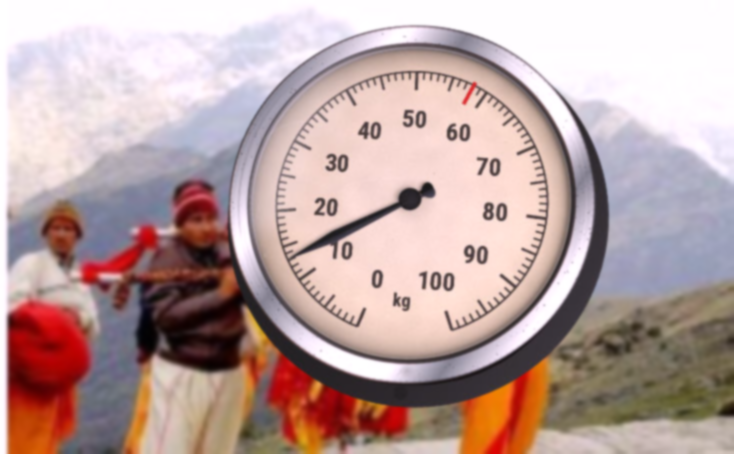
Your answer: 13 kg
